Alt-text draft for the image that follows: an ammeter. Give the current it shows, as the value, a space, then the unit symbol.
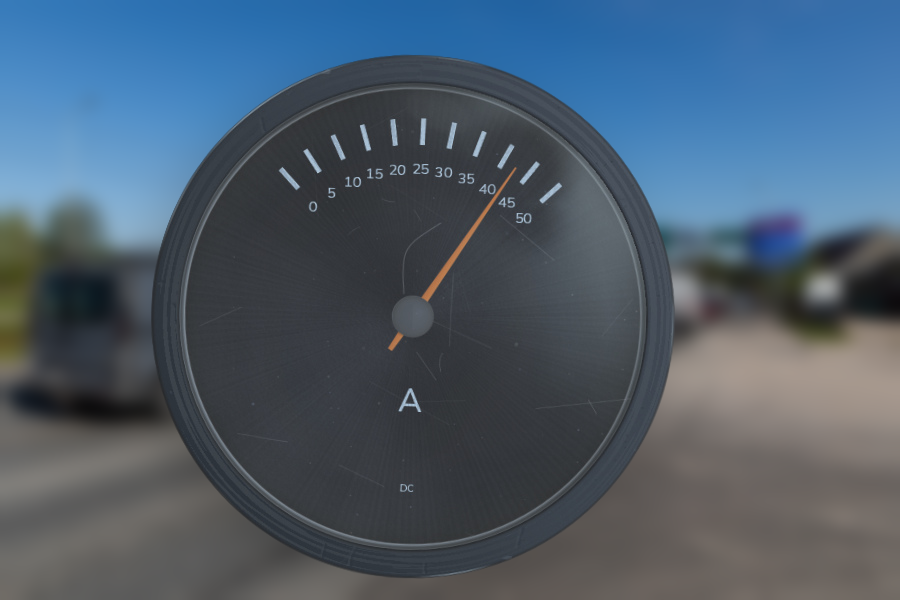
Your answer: 42.5 A
